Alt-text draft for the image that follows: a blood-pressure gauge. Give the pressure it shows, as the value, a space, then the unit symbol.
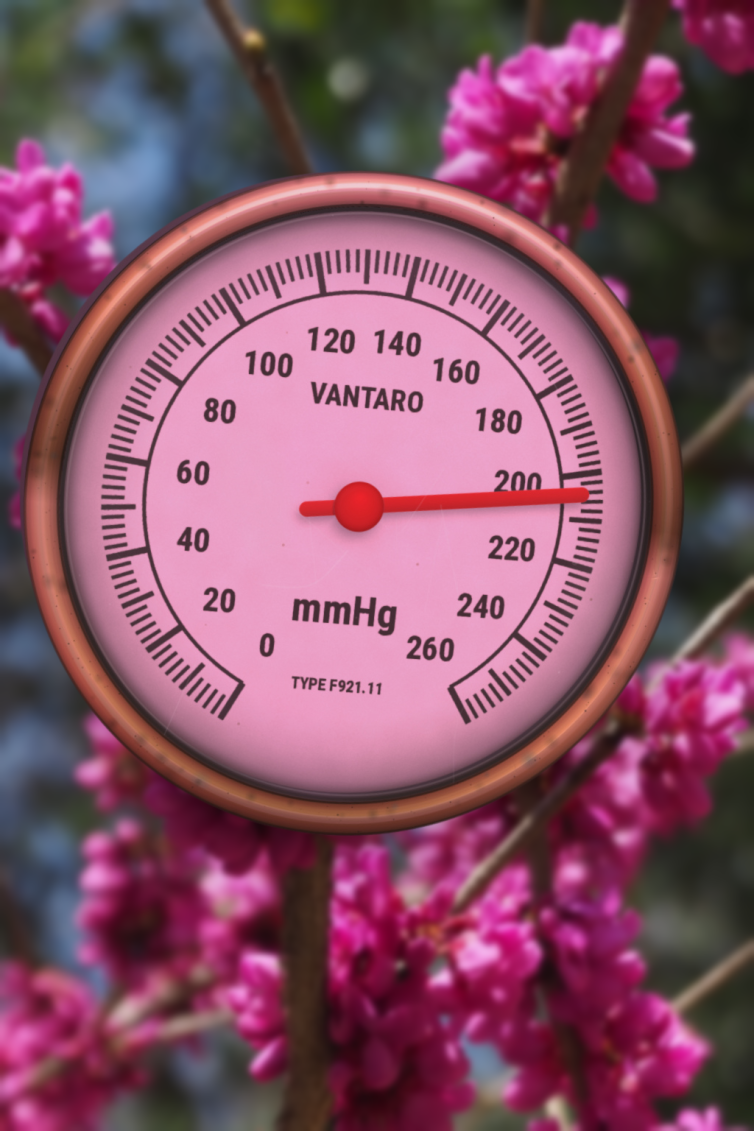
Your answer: 204 mmHg
